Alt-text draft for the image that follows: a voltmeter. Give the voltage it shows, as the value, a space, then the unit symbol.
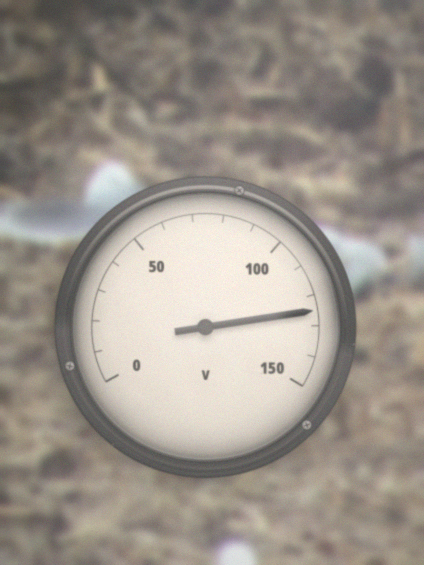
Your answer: 125 V
